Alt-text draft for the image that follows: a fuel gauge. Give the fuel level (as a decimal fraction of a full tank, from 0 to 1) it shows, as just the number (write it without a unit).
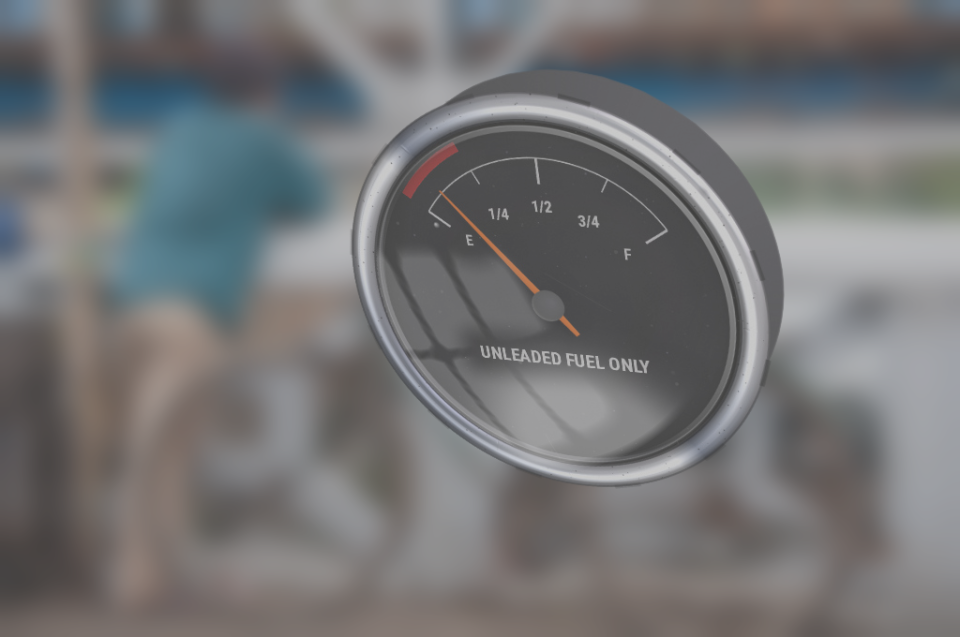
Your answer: 0.125
